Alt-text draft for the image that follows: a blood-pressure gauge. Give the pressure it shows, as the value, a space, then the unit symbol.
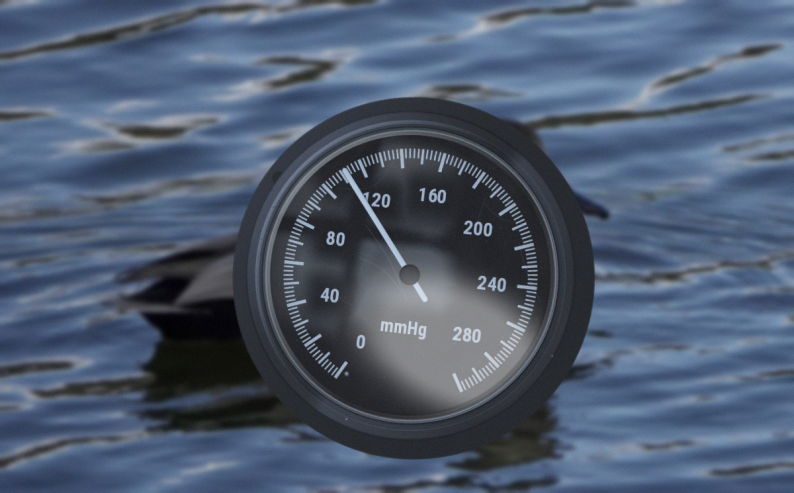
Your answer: 112 mmHg
